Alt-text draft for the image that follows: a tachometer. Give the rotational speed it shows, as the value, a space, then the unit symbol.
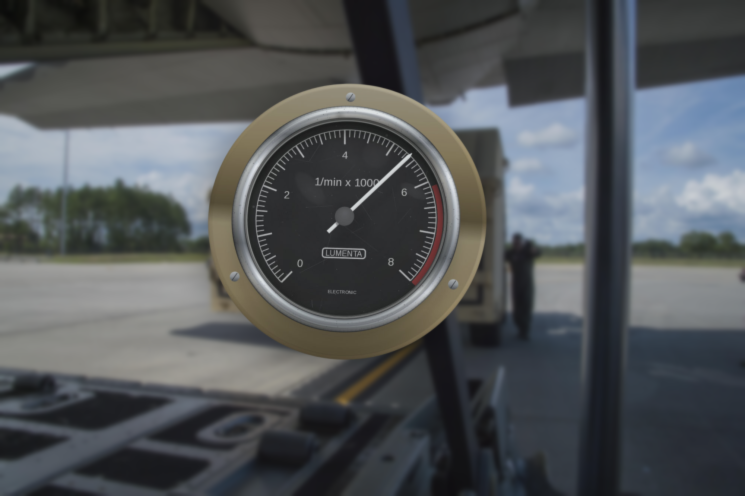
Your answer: 5400 rpm
